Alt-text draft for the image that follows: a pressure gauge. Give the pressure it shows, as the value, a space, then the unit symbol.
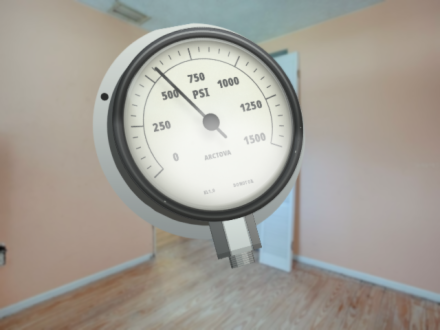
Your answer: 550 psi
